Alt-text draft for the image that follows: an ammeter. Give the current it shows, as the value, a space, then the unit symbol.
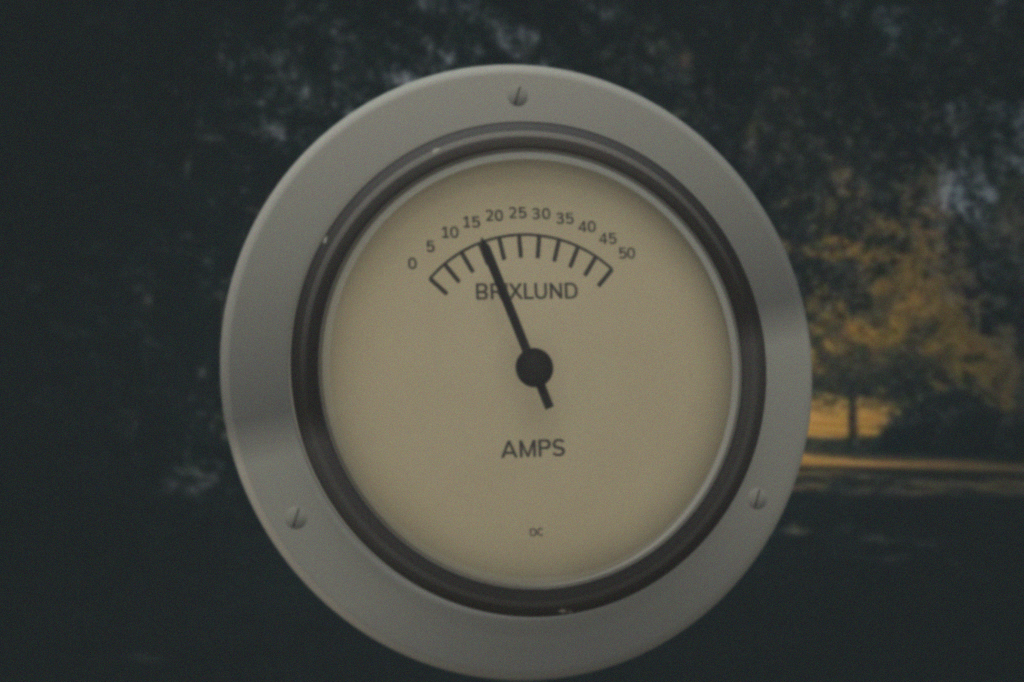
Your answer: 15 A
